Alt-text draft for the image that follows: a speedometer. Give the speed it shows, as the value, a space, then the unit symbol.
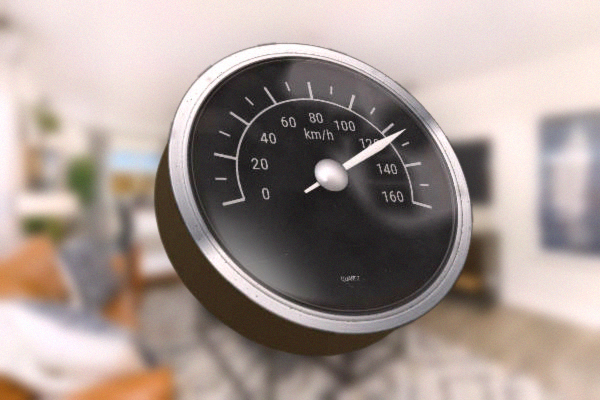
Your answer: 125 km/h
